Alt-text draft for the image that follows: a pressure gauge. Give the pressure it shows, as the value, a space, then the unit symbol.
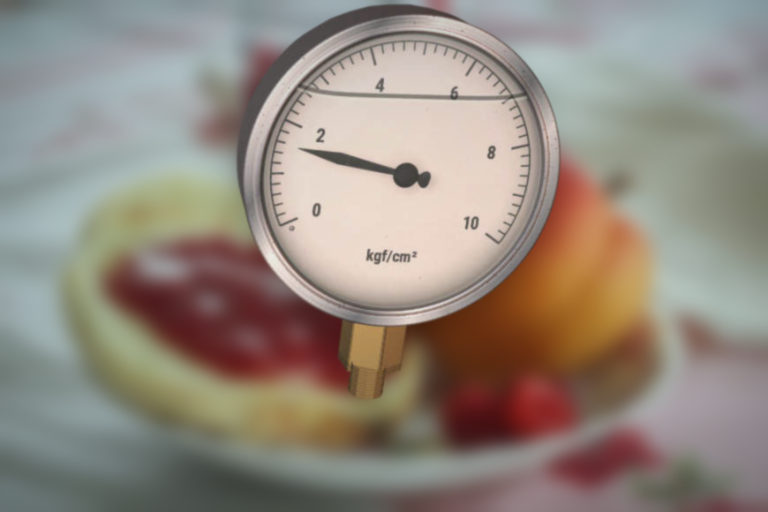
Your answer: 1.6 kg/cm²
